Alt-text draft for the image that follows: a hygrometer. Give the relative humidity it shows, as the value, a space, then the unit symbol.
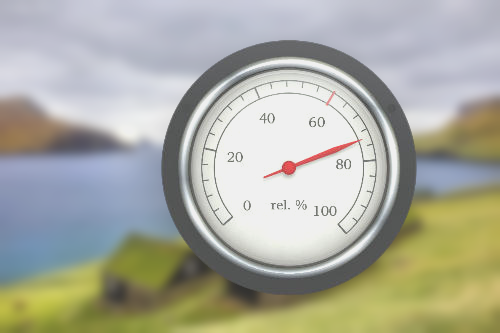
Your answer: 74 %
